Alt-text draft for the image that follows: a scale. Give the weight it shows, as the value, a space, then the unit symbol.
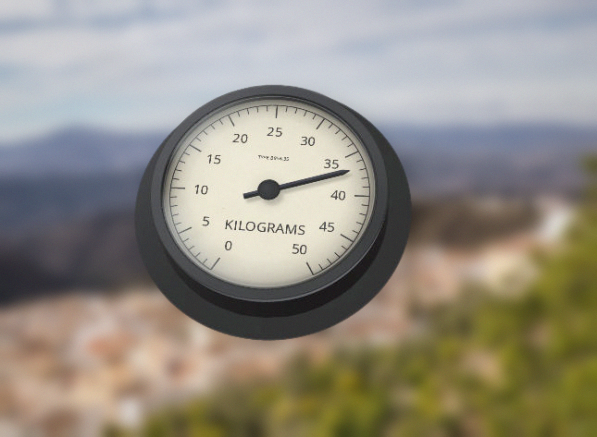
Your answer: 37 kg
